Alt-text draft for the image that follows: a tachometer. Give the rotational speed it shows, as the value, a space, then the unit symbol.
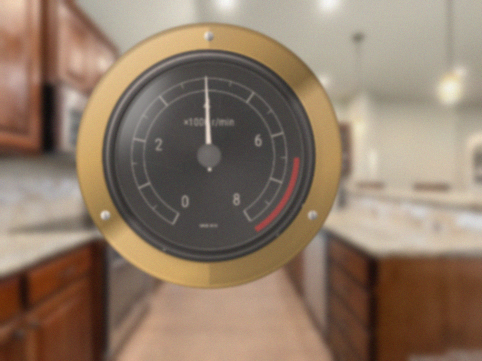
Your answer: 4000 rpm
